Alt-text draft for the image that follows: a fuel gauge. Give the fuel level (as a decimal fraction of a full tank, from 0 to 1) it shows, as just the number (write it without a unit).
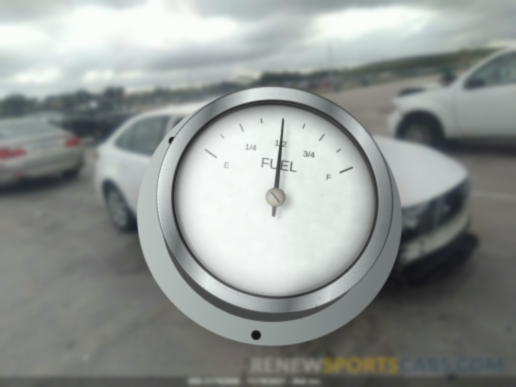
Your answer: 0.5
